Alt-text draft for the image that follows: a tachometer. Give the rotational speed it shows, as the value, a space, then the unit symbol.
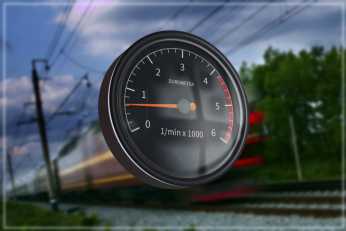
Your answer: 600 rpm
